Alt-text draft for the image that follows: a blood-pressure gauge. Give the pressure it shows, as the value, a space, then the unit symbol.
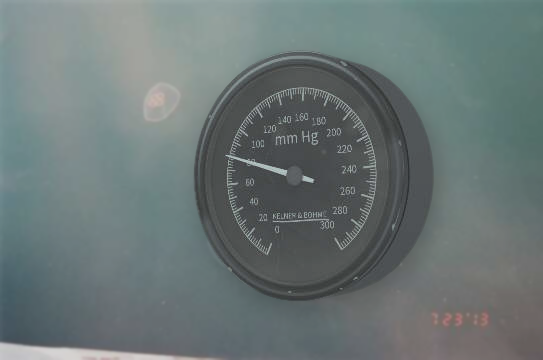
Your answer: 80 mmHg
